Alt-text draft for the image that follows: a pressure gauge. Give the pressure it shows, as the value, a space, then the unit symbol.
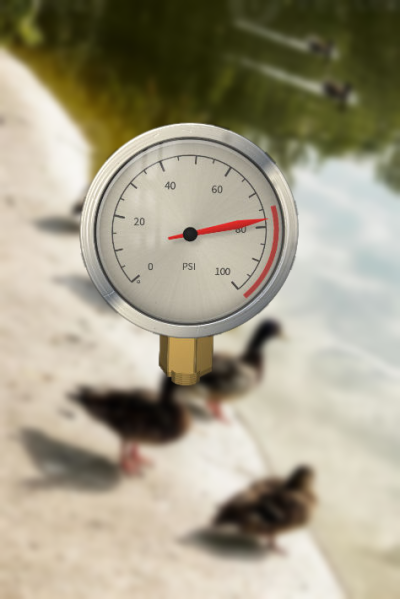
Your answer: 77.5 psi
